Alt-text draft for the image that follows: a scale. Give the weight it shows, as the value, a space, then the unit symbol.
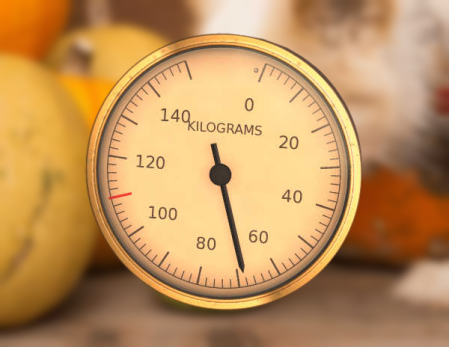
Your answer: 68 kg
